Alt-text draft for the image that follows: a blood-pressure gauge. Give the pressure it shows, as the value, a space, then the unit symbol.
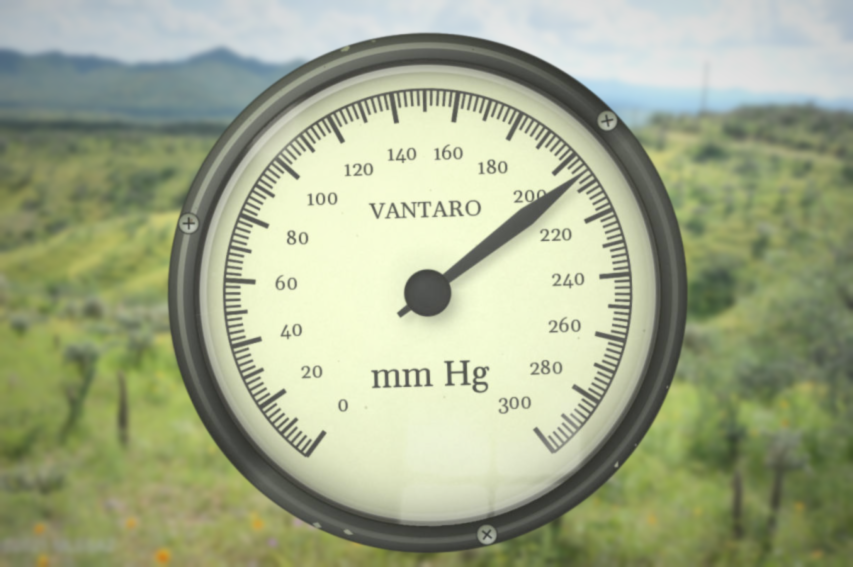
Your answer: 206 mmHg
